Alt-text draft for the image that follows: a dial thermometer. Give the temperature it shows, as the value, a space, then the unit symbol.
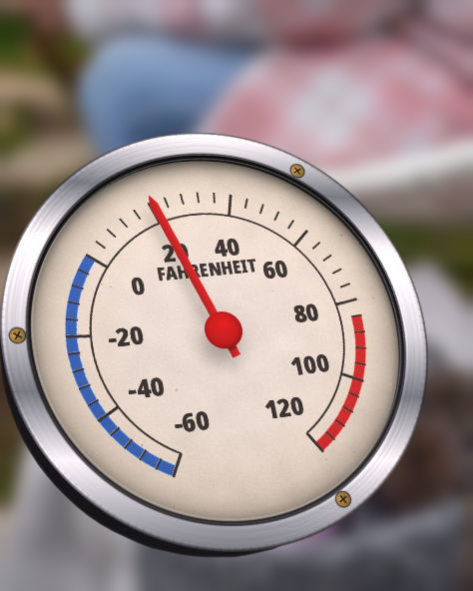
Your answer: 20 °F
